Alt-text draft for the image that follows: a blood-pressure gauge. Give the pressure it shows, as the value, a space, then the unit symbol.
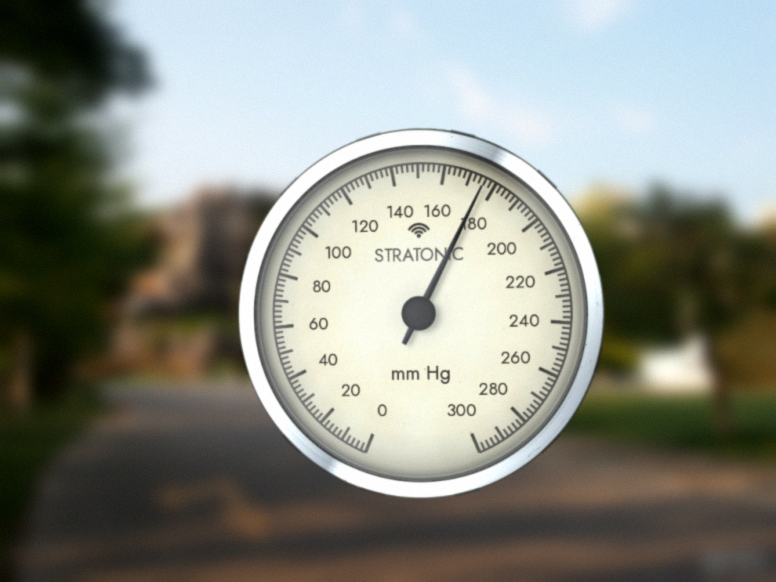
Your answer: 176 mmHg
